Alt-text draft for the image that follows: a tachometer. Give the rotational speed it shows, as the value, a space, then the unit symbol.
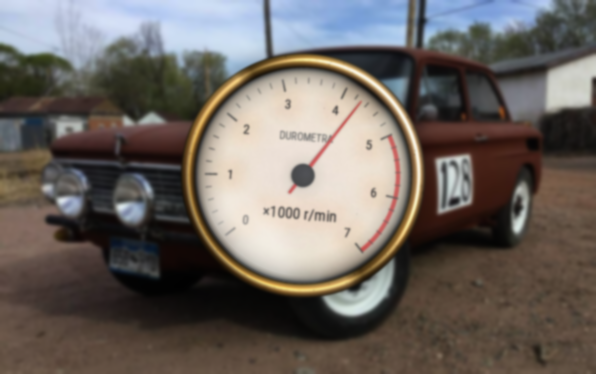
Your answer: 4300 rpm
